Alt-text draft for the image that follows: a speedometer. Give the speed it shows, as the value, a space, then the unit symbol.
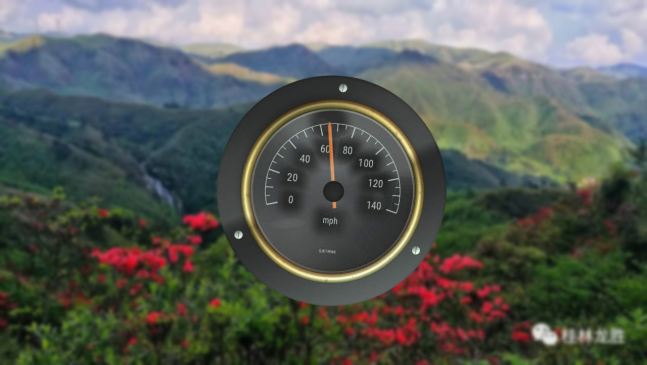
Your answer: 65 mph
